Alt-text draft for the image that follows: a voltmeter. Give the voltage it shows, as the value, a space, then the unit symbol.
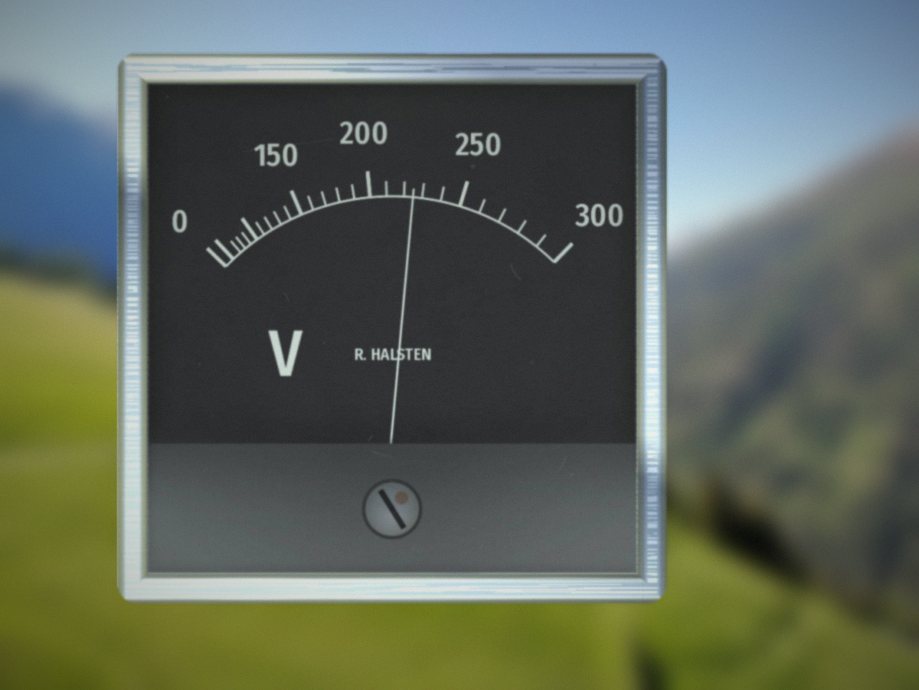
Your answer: 225 V
